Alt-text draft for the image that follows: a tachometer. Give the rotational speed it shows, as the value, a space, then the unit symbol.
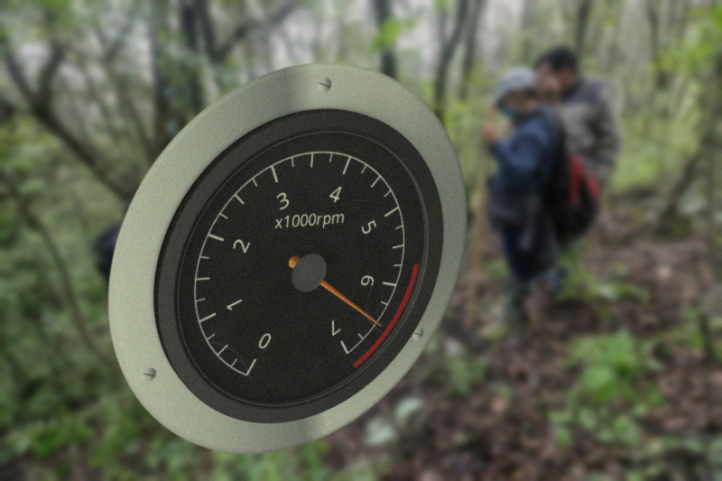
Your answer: 6500 rpm
